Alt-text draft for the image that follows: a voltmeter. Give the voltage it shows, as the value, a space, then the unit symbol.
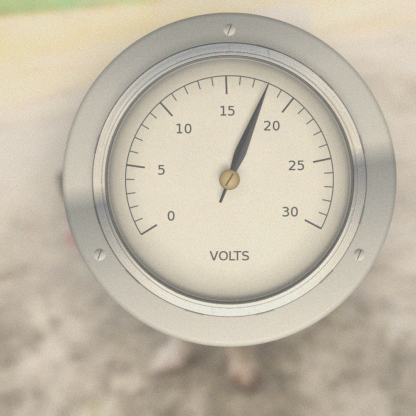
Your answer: 18 V
